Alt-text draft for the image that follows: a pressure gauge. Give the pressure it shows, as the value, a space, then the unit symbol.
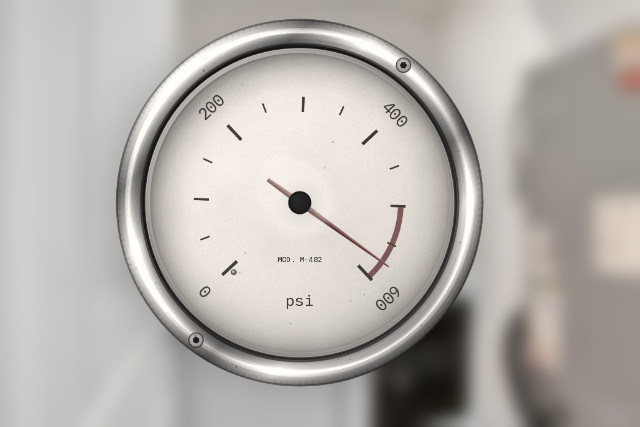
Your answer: 575 psi
